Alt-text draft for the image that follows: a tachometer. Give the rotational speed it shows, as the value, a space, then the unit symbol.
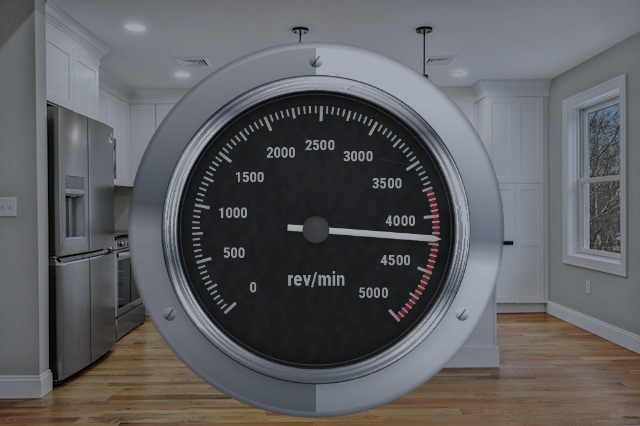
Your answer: 4200 rpm
